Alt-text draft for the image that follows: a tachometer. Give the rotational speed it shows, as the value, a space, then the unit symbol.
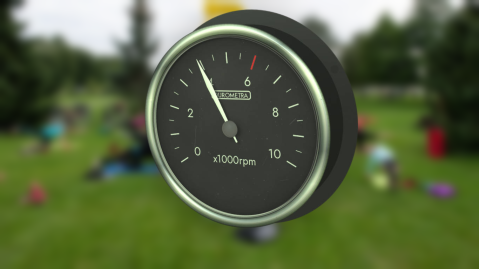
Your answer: 4000 rpm
